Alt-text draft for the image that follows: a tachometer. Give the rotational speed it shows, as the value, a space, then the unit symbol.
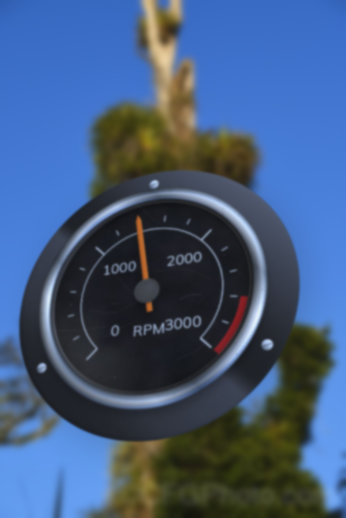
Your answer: 1400 rpm
